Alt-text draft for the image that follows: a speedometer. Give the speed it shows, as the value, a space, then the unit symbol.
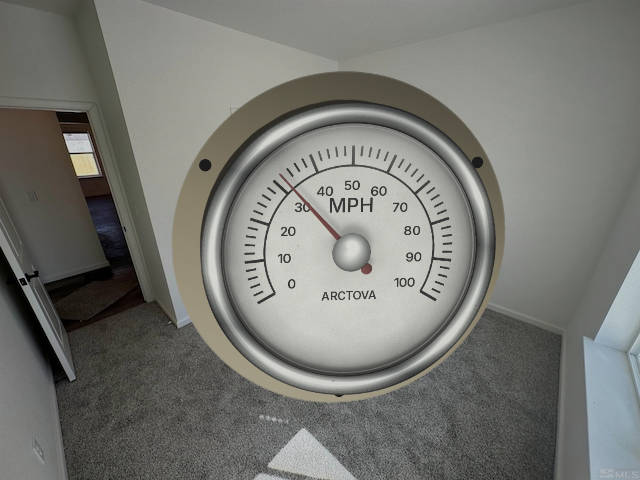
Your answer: 32 mph
